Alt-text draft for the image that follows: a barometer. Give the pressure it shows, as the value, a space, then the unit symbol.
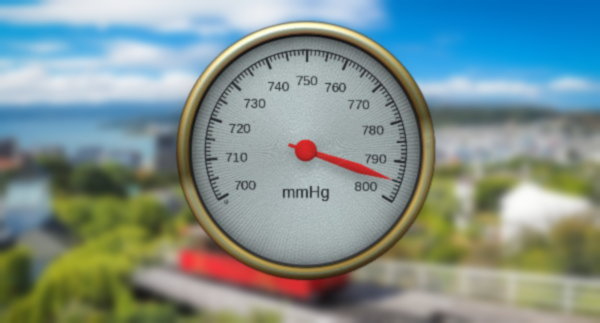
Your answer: 795 mmHg
